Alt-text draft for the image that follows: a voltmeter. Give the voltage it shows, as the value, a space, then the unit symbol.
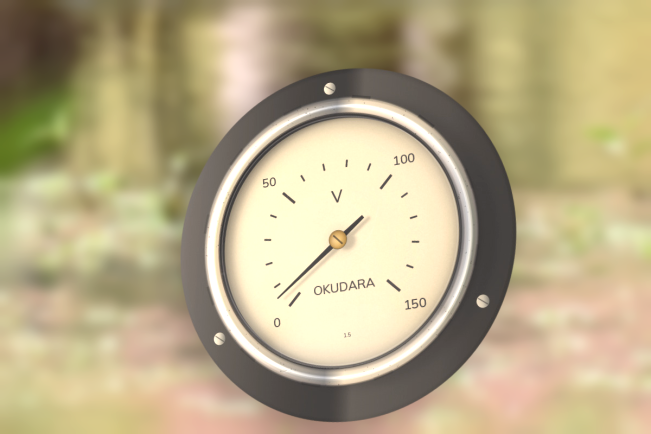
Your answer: 5 V
